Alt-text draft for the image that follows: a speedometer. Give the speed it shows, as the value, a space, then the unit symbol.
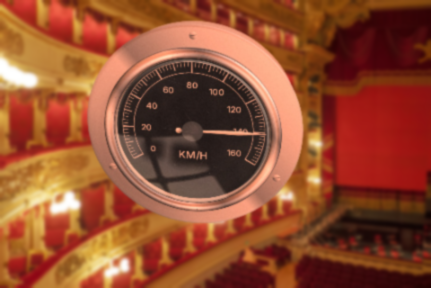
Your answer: 140 km/h
